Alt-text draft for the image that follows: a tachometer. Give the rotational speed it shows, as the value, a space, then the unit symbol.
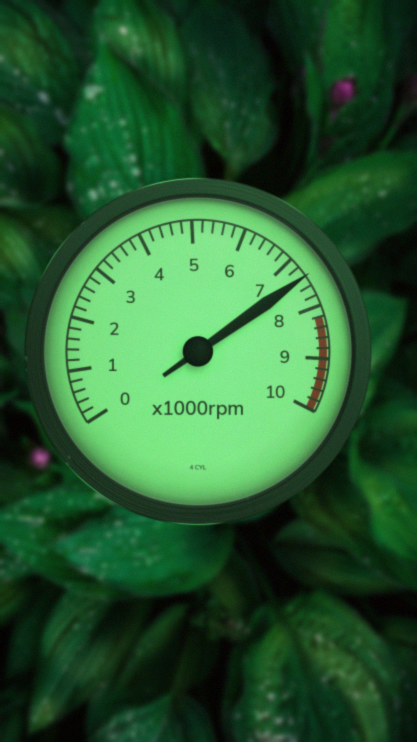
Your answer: 7400 rpm
